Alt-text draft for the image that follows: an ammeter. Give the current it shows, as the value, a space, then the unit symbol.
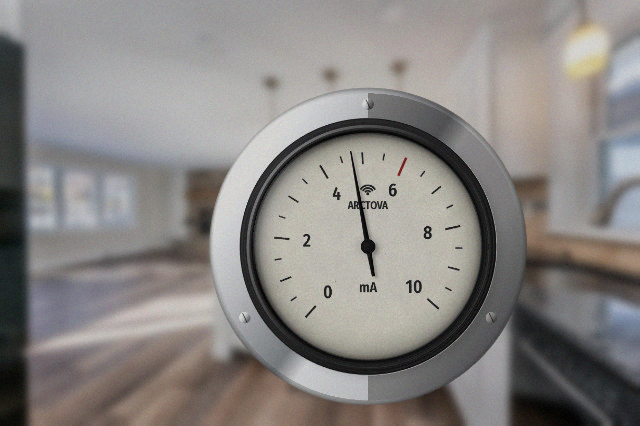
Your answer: 4.75 mA
